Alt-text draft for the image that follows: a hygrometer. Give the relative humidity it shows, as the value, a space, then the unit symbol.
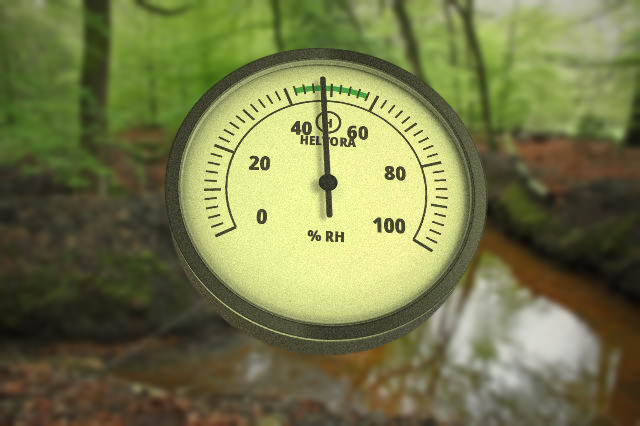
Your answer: 48 %
